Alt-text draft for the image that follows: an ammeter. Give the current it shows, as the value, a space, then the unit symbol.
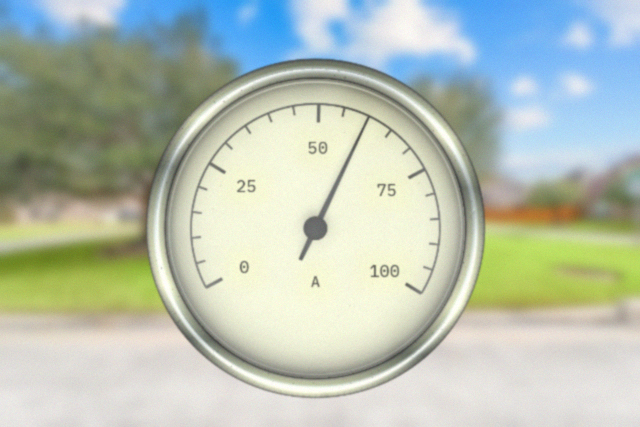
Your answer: 60 A
